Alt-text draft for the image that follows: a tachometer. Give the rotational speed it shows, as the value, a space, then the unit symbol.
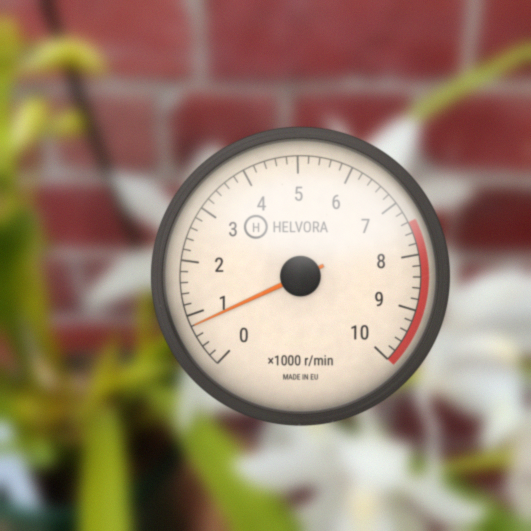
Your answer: 800 rpm
